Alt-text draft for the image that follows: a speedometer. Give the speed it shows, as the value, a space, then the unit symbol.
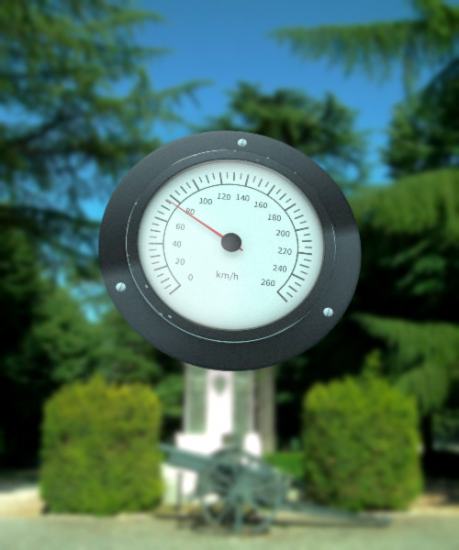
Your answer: 75 km/h
